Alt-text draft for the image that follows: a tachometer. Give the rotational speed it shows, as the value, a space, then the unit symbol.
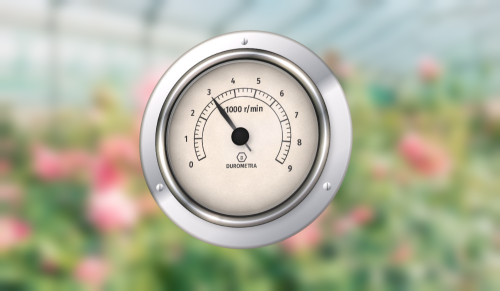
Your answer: 3000 rpm
